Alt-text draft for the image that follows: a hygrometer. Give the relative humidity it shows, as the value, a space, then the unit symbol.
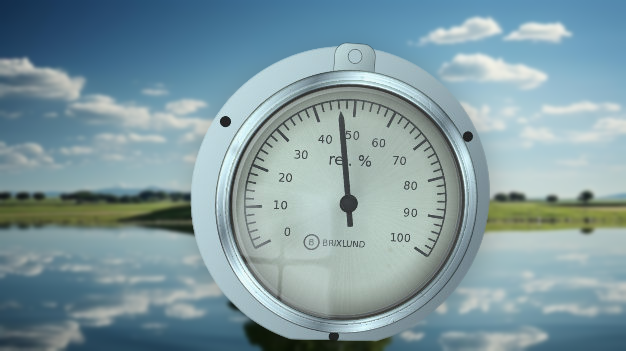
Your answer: 46 %
